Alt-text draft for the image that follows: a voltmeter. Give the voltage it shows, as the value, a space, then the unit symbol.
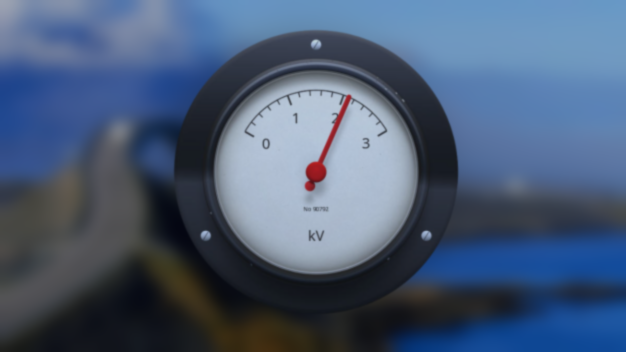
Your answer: 2.1 kV
